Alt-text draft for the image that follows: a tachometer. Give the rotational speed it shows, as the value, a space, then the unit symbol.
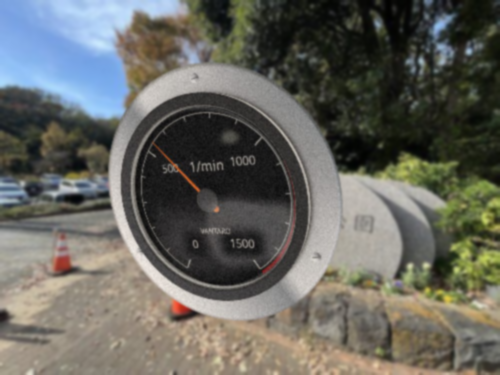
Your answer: 550 rpm
